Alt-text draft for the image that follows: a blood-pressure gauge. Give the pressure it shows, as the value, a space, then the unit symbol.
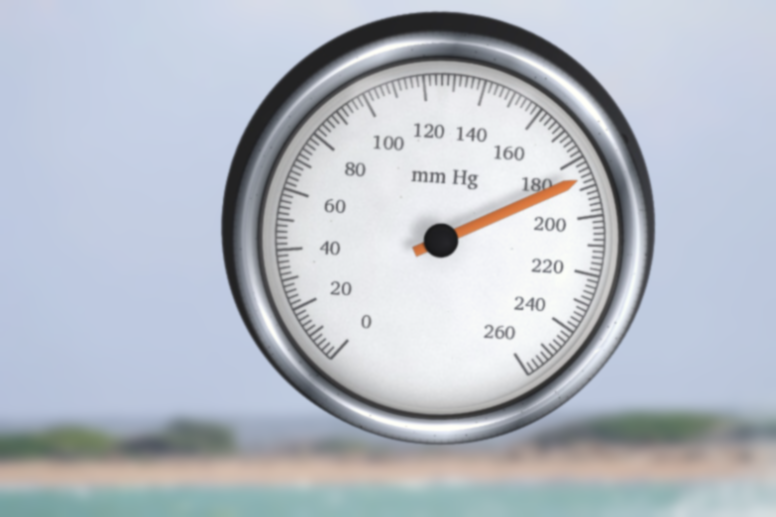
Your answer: 186 mmHg
